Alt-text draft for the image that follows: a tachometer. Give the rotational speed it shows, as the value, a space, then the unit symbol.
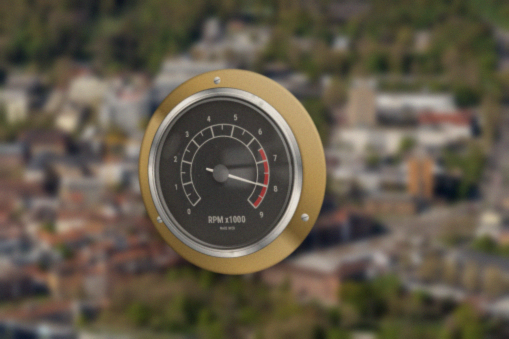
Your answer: 8000 rpm
